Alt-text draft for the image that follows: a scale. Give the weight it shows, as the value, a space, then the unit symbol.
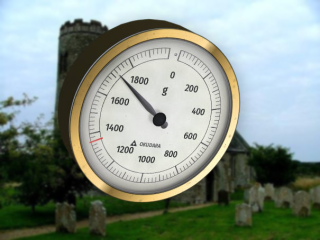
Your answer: 1720 g
